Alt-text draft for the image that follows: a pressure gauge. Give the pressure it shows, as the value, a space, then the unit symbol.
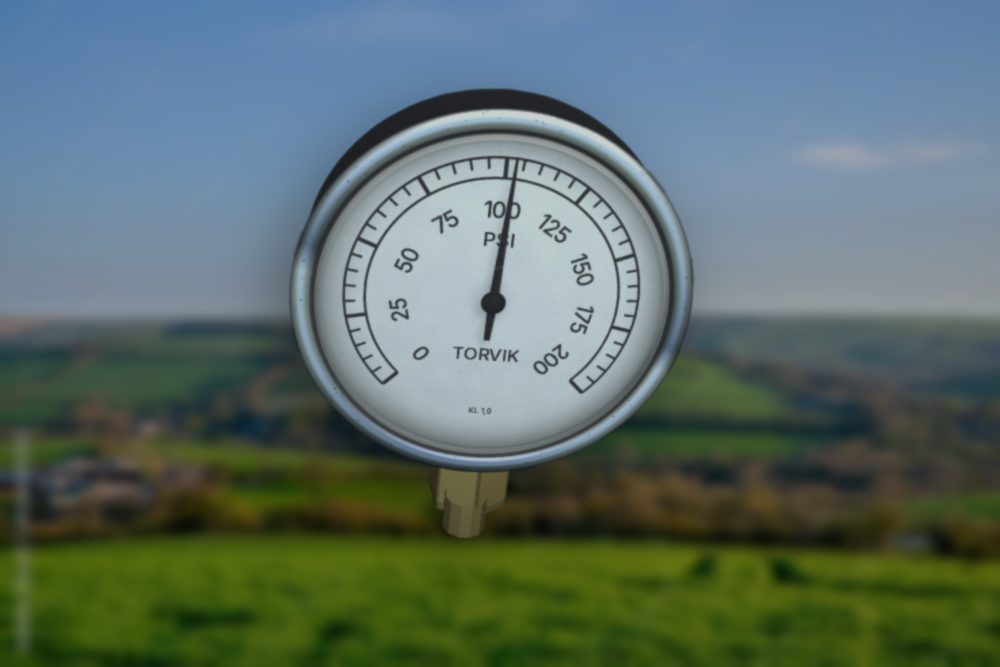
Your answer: 102.5 psi
